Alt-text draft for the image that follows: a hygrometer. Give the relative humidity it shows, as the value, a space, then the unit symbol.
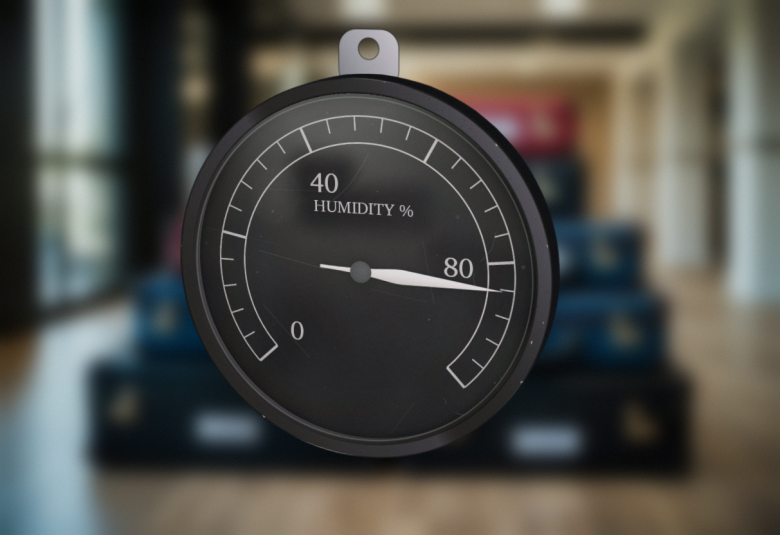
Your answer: 84 %
